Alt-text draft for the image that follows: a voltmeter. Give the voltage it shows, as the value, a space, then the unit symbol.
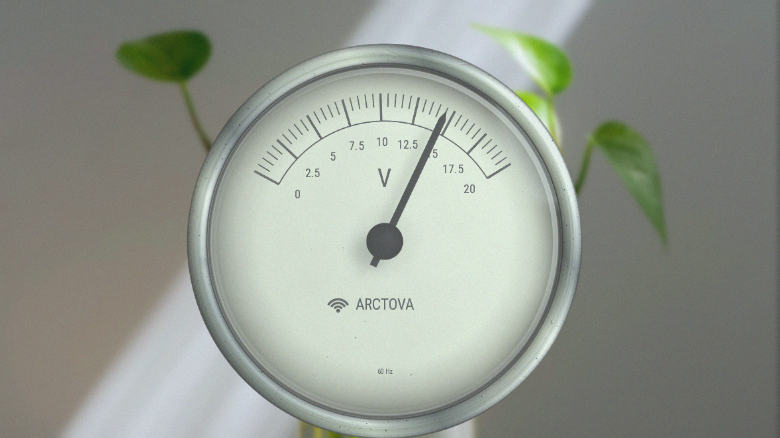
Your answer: 14.5 V
